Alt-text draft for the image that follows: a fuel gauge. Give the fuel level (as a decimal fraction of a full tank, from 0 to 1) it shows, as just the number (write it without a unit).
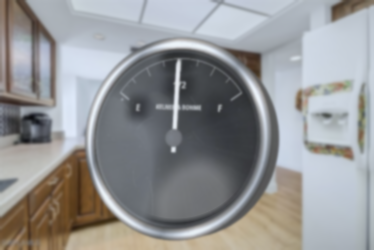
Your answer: 0.5
